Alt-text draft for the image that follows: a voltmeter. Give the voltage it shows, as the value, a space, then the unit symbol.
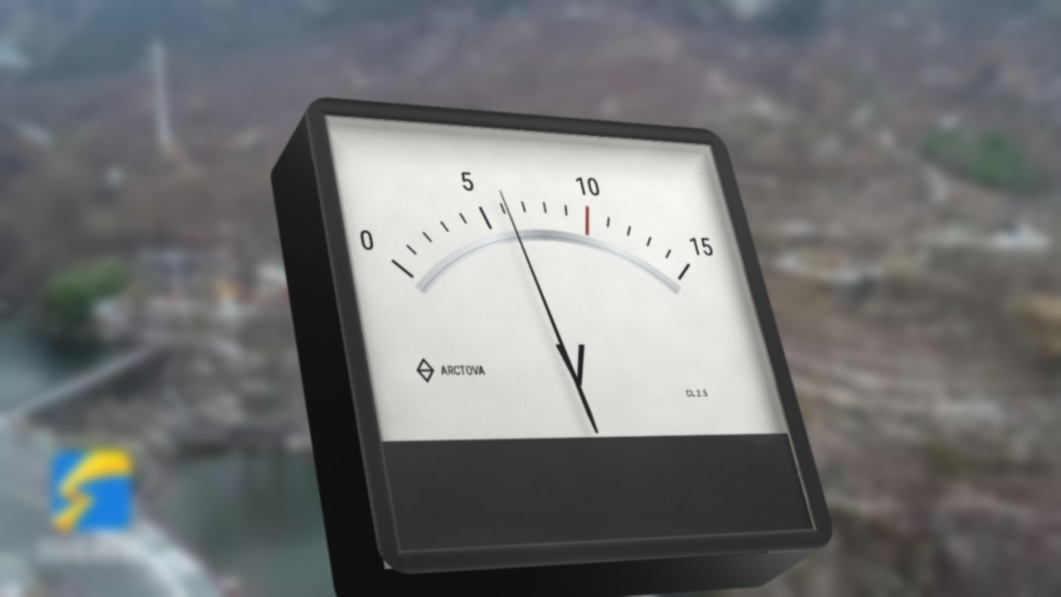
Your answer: 6 V
